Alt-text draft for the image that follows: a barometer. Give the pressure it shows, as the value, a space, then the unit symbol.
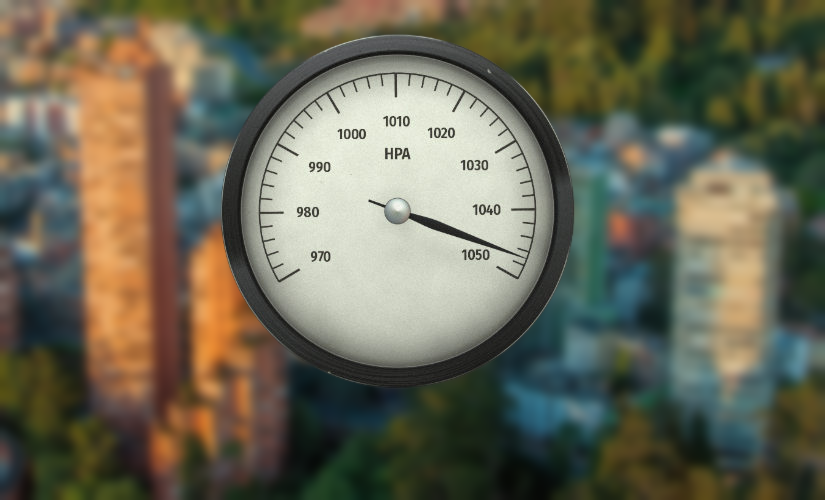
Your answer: 1047 hPa
